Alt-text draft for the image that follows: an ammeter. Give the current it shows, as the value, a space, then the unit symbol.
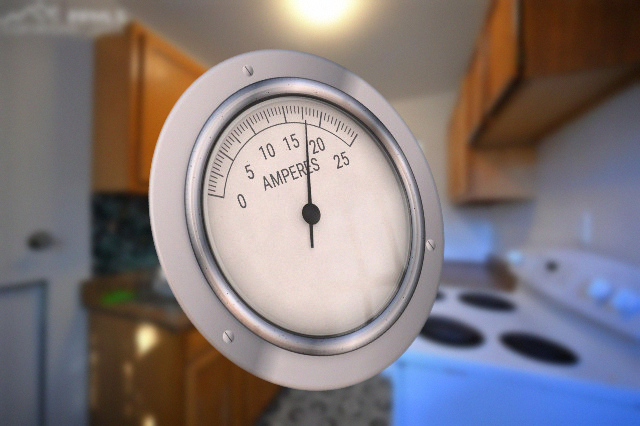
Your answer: 17.5 A
